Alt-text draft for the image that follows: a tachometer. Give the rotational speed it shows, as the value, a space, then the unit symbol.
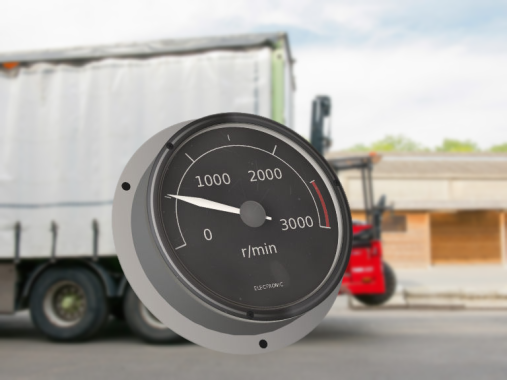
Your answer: 500 rpm
